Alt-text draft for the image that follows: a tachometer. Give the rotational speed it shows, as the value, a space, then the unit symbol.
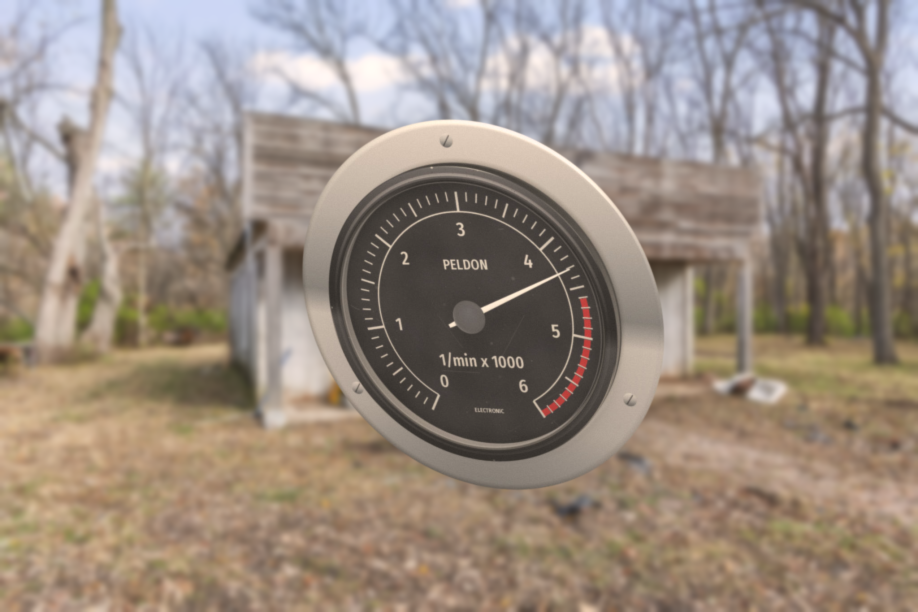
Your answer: 4300 rpm
